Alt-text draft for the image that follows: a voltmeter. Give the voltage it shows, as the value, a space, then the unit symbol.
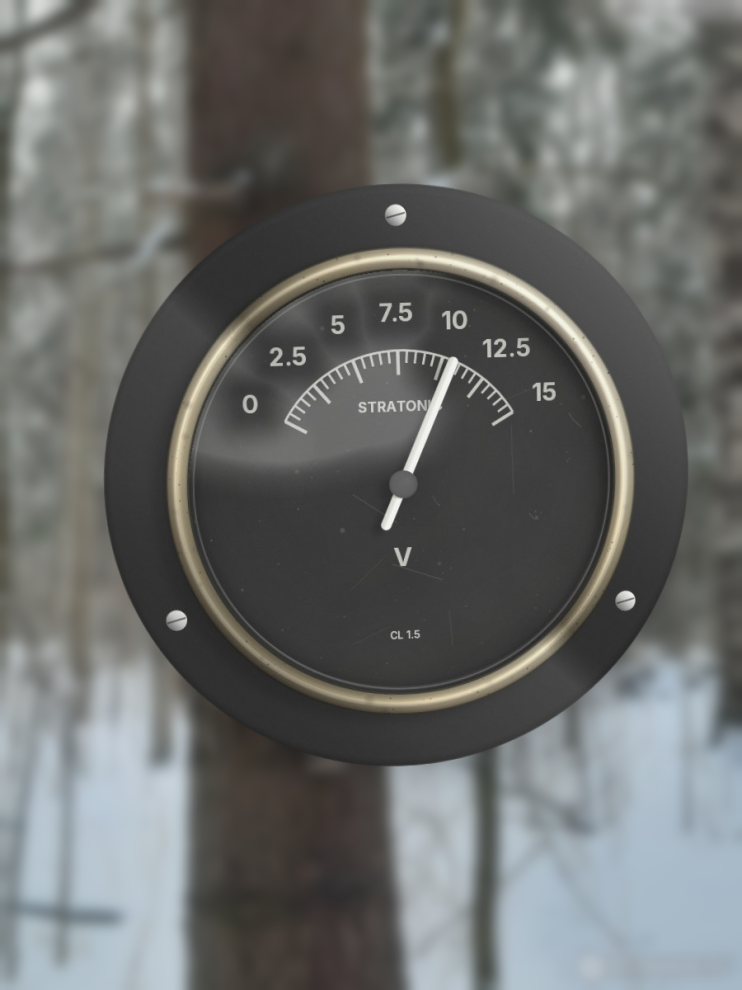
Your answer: 10.5 V
